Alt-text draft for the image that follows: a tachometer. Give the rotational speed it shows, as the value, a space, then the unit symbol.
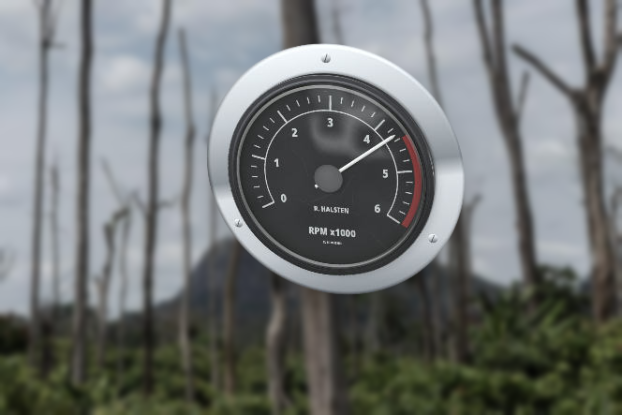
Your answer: 4300 rpm
